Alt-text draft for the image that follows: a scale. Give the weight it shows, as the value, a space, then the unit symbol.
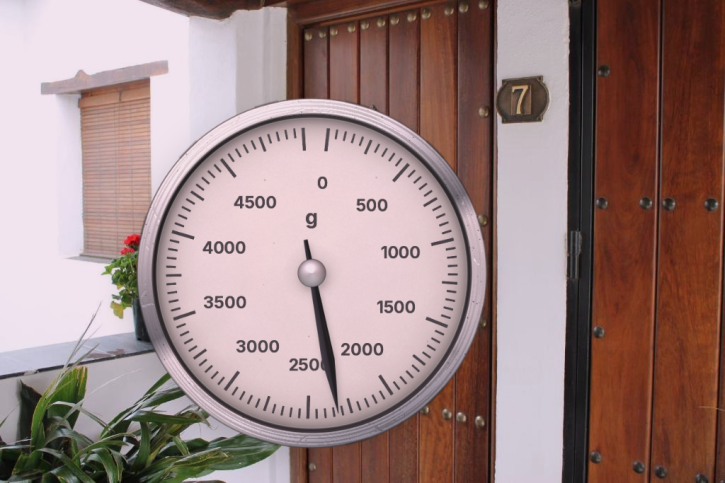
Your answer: 2325 g
